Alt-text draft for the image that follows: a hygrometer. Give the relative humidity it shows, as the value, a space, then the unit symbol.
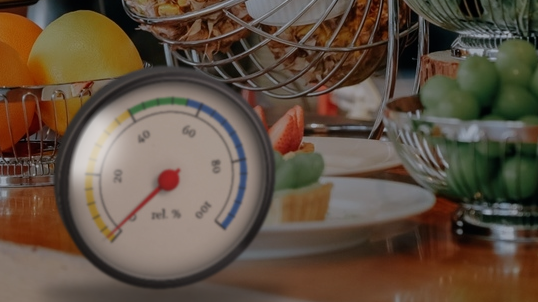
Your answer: 2 %
